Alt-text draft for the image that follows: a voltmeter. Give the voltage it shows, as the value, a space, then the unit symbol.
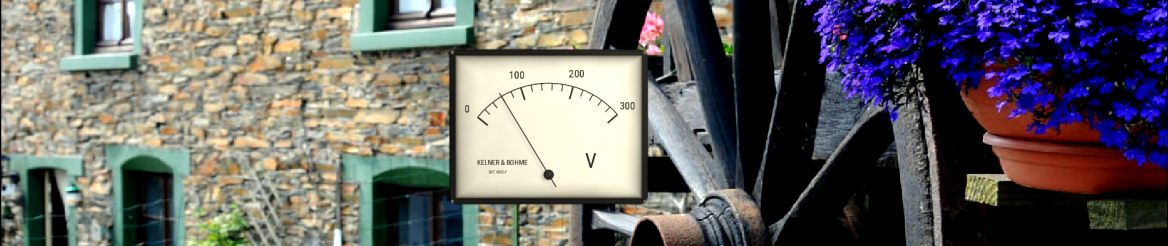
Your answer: 60 V
